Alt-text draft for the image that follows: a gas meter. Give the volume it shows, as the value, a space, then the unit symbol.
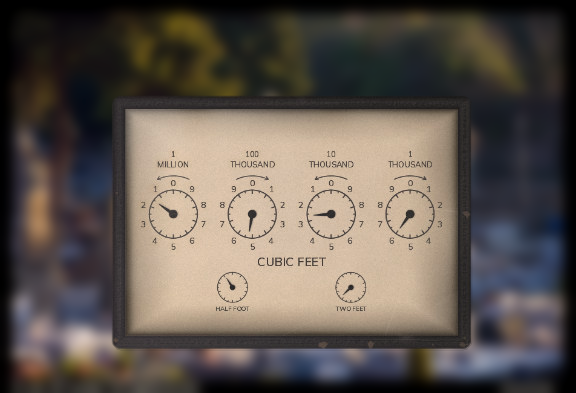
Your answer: 152600 ft³
